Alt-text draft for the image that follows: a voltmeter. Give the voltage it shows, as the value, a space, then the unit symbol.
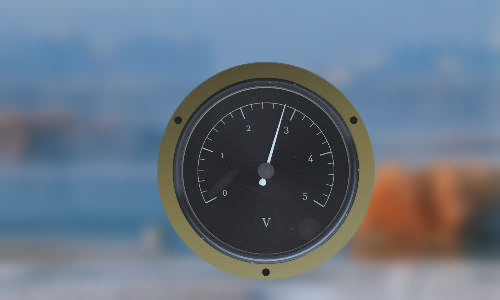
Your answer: 2.8 V
